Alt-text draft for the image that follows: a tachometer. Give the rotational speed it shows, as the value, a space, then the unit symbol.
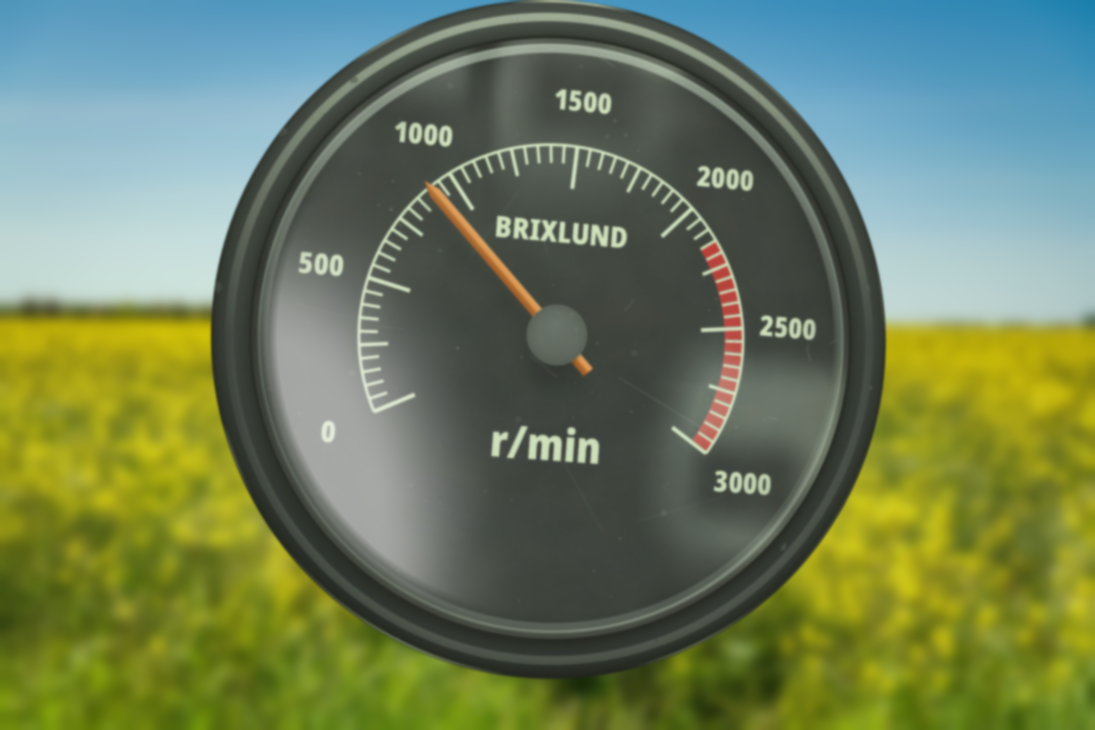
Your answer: 900 rpm
